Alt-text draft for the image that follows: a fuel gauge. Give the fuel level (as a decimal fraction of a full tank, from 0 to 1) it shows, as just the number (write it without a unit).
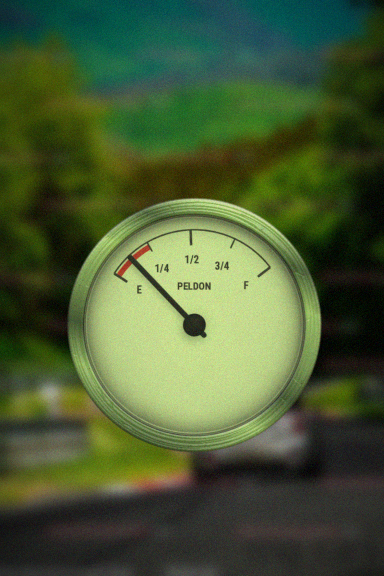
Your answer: 0.125
